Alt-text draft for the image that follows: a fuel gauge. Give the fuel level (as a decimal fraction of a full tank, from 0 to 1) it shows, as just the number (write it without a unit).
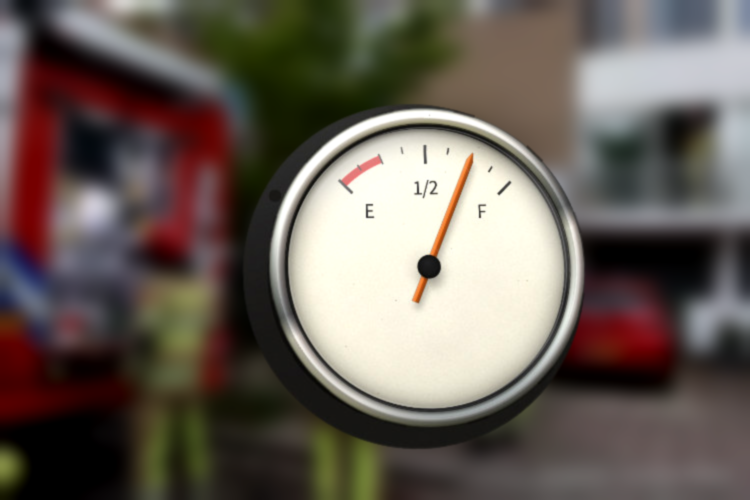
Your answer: 0.75
